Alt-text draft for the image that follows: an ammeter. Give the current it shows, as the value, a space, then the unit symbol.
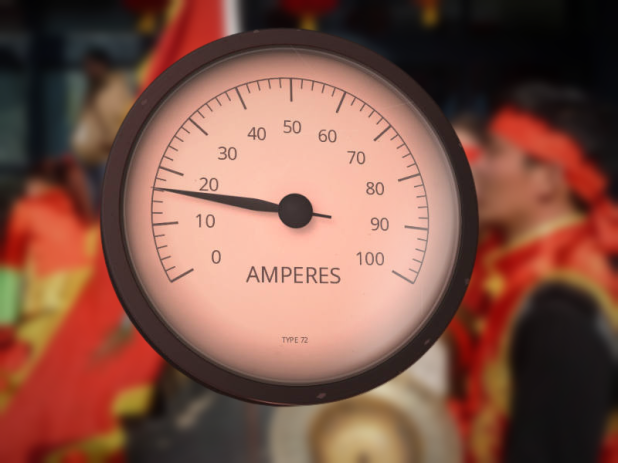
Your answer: 16 A
